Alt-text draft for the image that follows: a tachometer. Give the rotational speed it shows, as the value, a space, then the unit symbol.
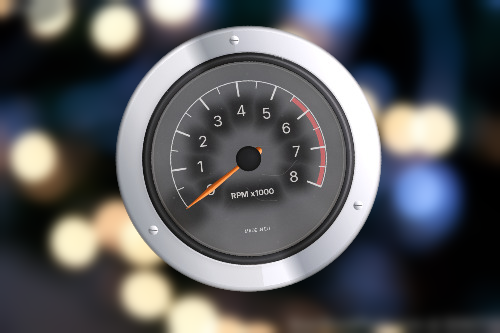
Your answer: 0 rpm
